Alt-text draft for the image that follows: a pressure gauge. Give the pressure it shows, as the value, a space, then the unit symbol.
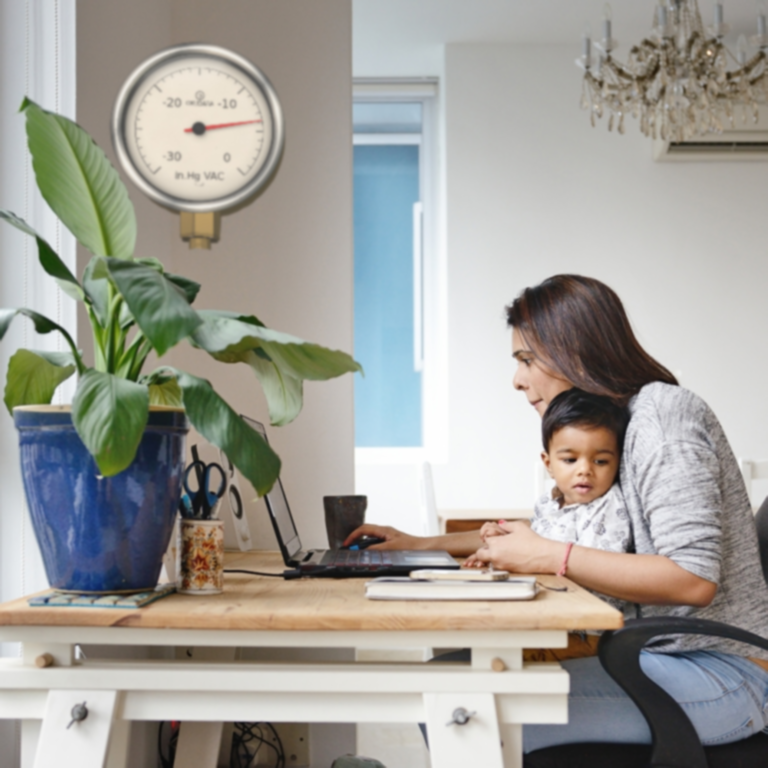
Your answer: -6 inHg
